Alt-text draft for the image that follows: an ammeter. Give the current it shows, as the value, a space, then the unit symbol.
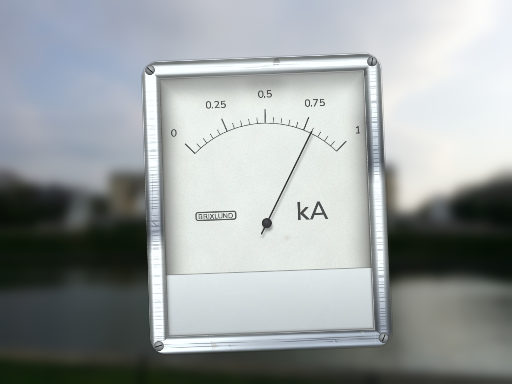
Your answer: 0.8 kA
